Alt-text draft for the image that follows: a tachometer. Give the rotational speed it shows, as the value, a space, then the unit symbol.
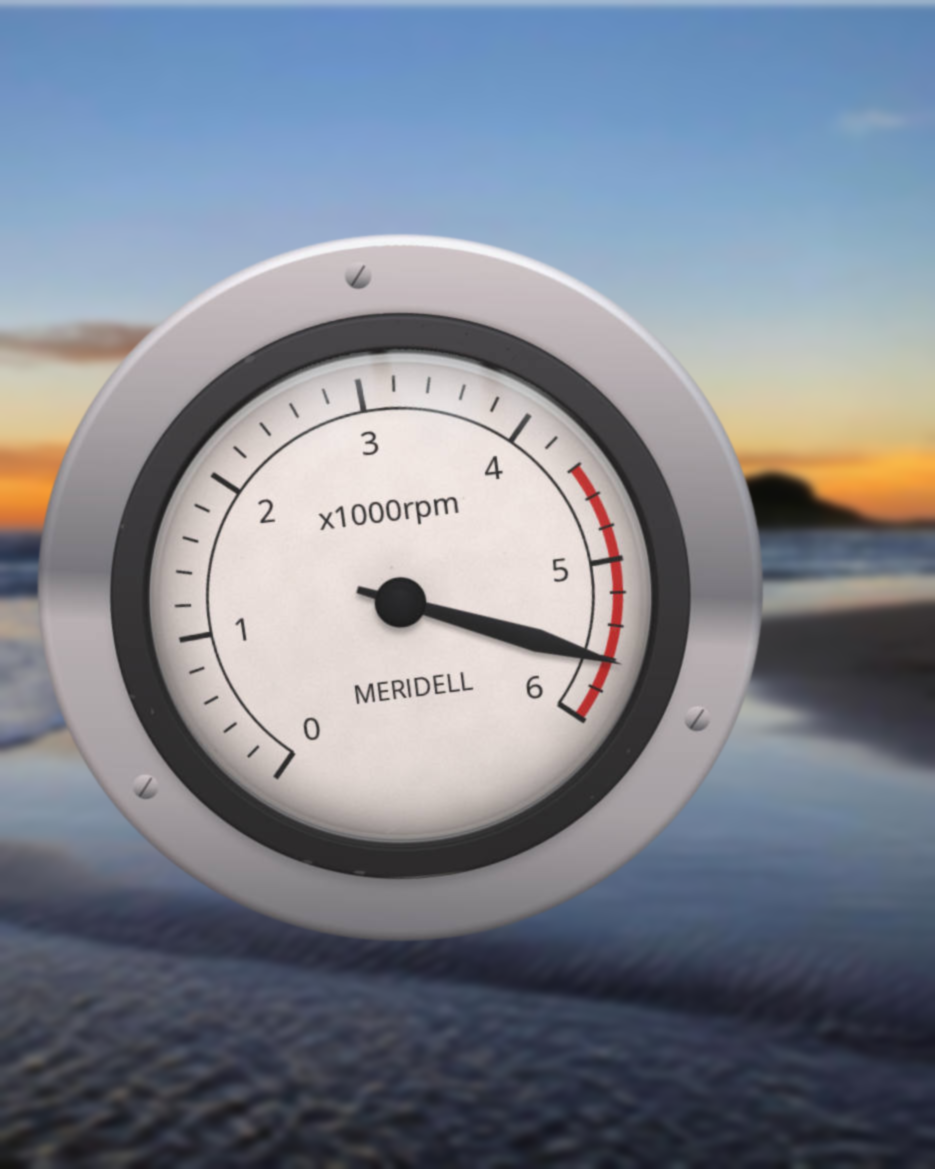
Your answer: 5600 rpm
